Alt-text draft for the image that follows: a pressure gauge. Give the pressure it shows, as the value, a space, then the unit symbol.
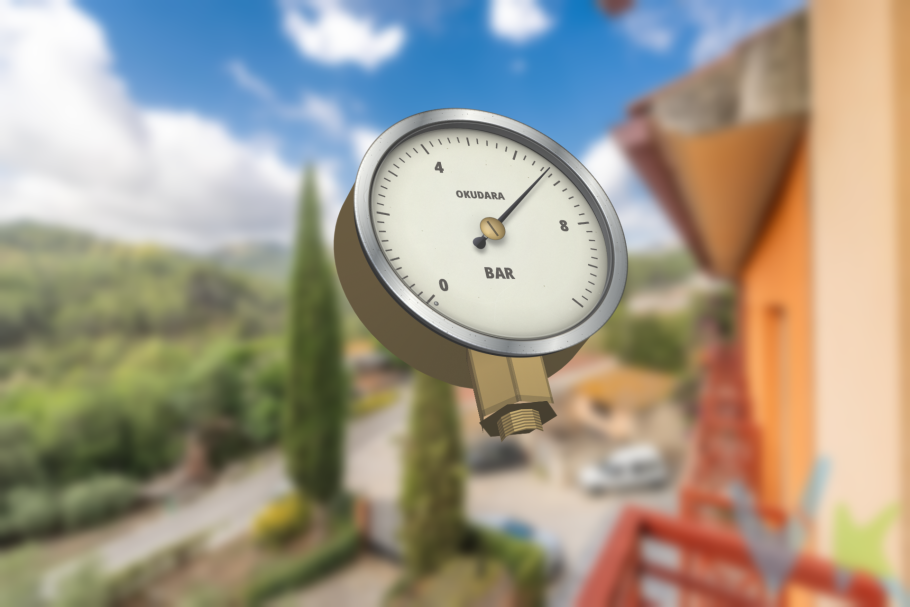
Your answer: 6.7 bar
